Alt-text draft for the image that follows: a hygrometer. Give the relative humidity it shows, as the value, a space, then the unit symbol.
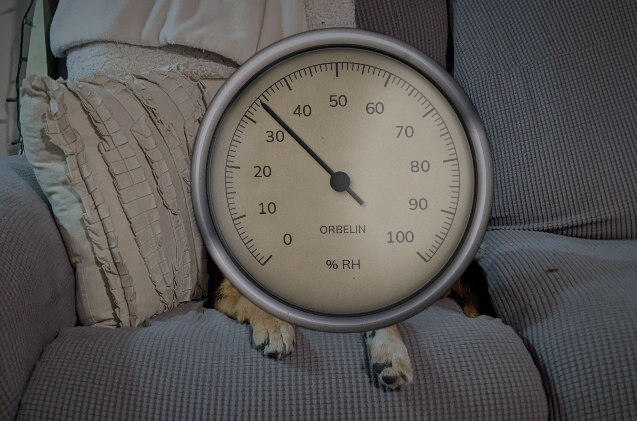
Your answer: 34 %
